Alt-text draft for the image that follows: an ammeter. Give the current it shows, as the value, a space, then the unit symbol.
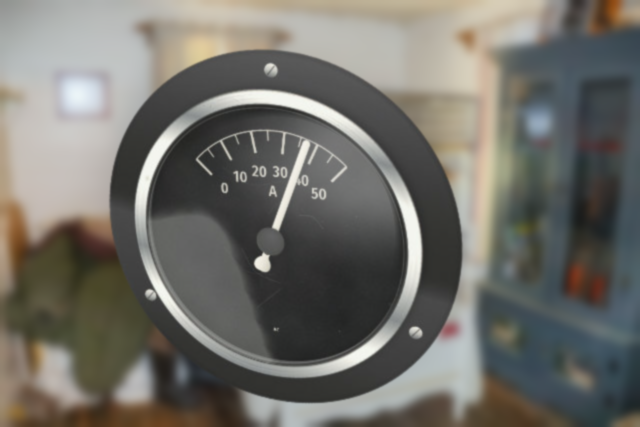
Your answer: 37.5 A
